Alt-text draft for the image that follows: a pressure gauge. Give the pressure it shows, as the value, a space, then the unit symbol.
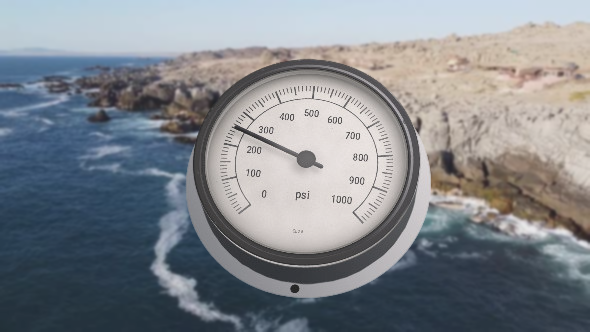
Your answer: 250 psi
